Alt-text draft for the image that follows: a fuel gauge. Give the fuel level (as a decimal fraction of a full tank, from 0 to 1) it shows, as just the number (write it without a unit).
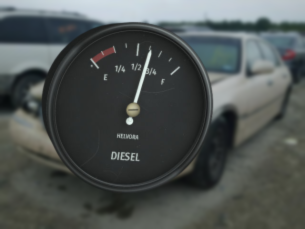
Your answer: 0.625
